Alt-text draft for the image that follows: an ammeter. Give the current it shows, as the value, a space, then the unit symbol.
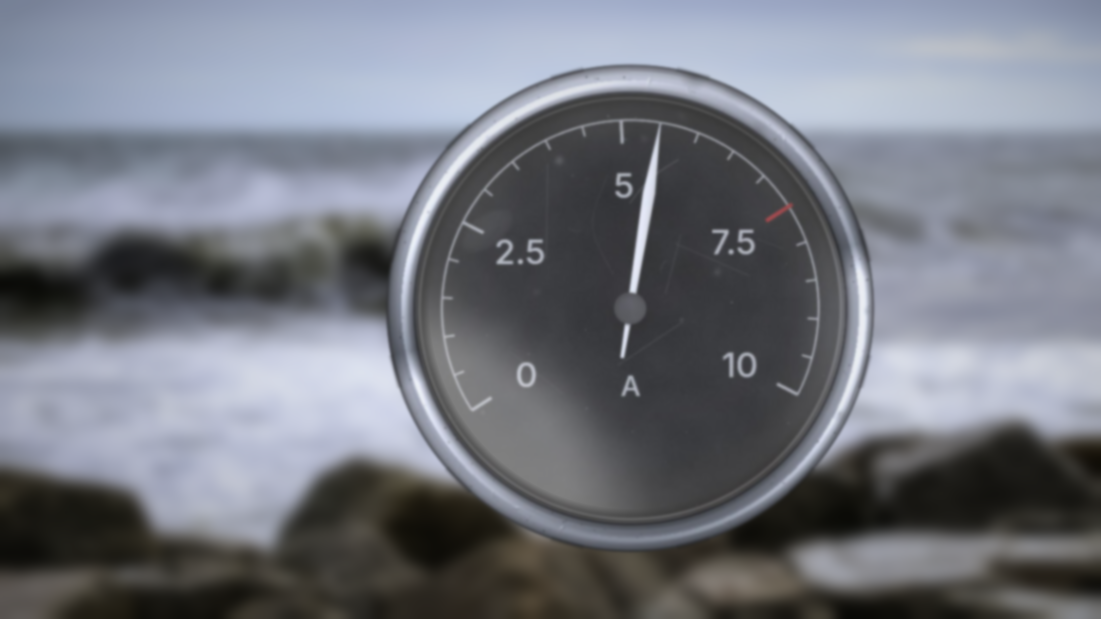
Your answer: 5.5 A
